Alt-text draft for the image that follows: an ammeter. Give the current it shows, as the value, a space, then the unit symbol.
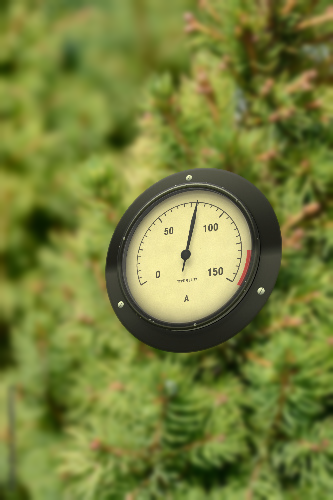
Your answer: 80 A
